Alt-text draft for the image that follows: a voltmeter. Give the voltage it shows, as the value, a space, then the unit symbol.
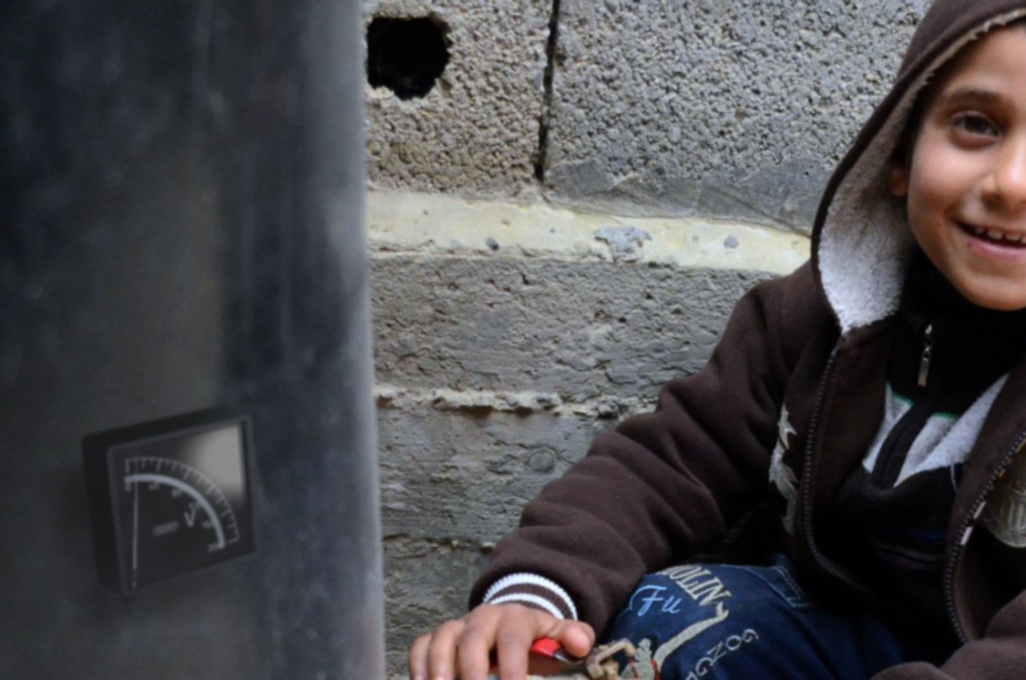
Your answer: 10 V
